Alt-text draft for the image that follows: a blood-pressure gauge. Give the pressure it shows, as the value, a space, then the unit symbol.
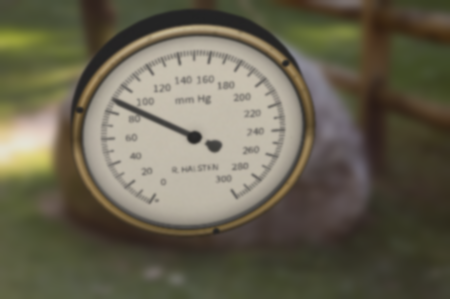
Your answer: 90 mmHg
